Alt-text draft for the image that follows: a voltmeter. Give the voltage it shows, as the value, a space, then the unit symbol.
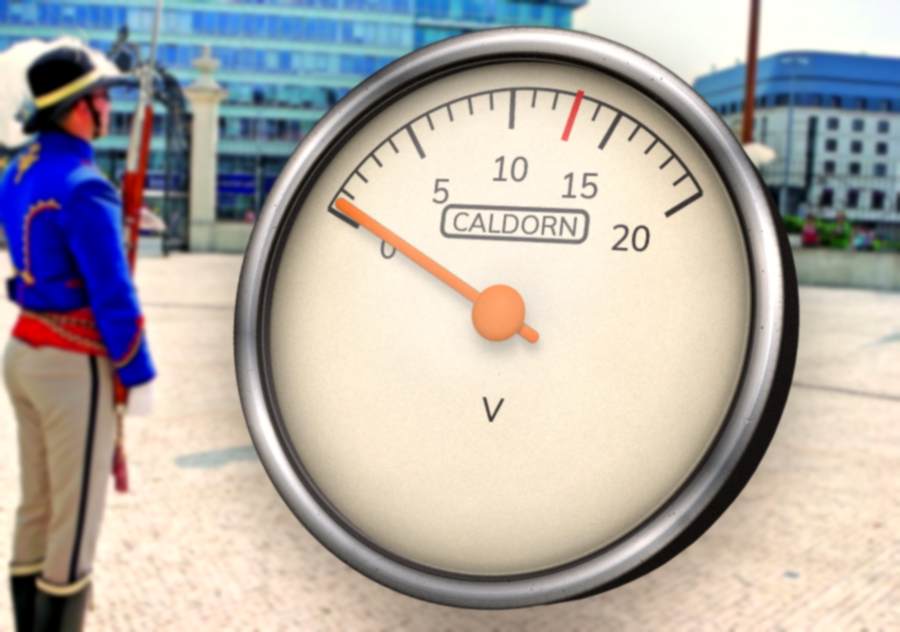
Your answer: 0.5 V
